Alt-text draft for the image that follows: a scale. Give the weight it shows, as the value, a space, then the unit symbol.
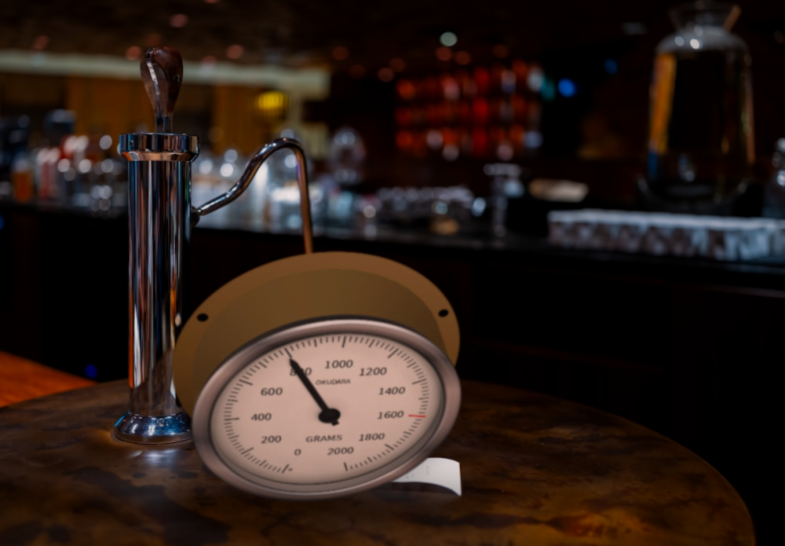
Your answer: 800 g
